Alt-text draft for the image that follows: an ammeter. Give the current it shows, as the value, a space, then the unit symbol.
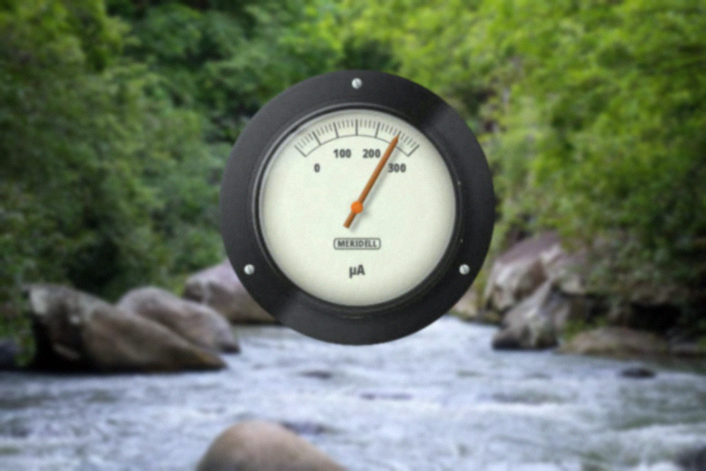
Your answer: 250 µA
